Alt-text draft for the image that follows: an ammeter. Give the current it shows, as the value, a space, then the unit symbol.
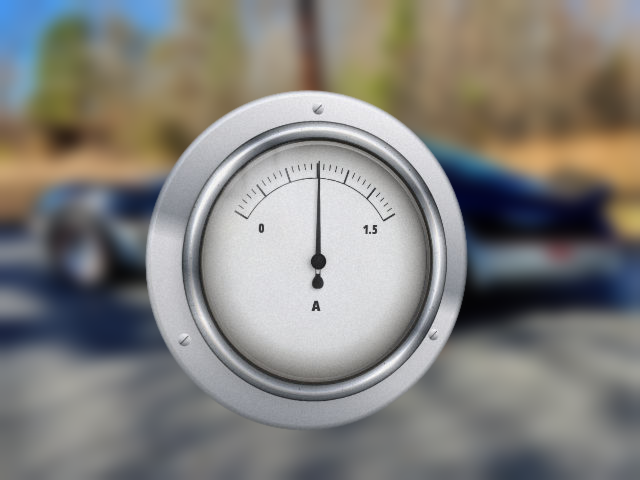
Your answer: 0.75 A
